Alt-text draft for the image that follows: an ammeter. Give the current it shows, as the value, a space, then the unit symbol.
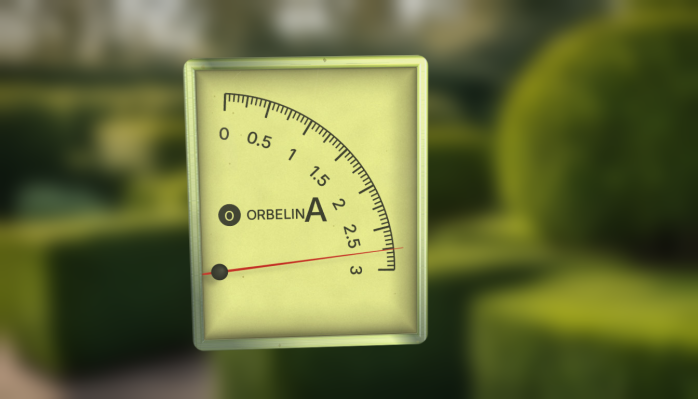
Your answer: 2.75 A
